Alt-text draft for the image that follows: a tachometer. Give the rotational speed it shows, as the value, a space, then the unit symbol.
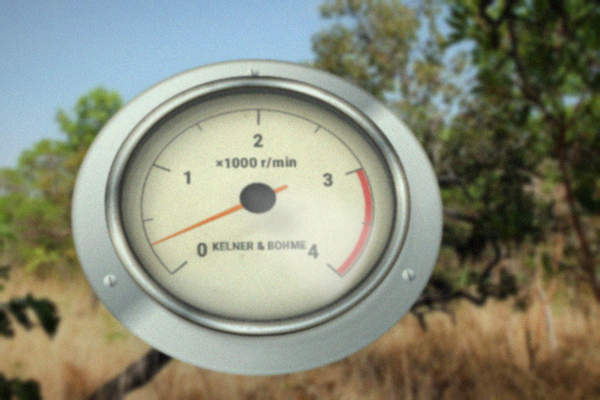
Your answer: 250 rpm
